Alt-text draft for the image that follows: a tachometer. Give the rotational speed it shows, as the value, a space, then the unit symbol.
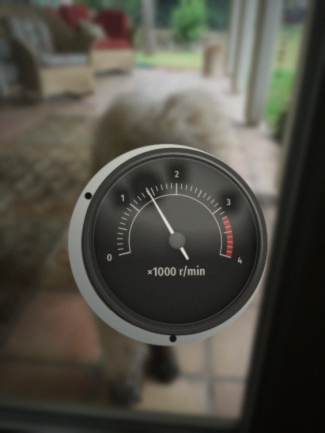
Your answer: 1400 rpm
